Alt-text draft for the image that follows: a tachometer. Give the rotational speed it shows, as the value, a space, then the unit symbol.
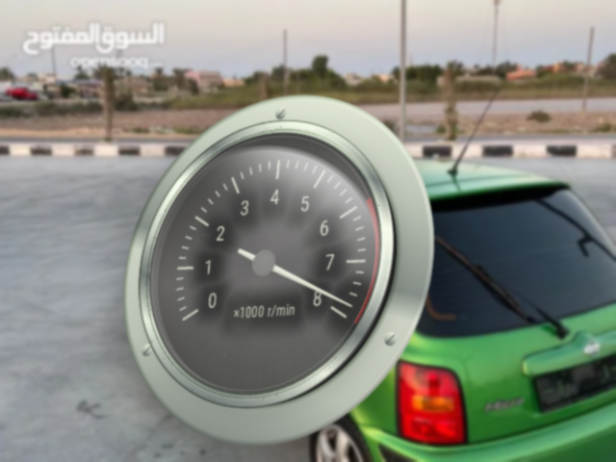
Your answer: 7800 rpm
